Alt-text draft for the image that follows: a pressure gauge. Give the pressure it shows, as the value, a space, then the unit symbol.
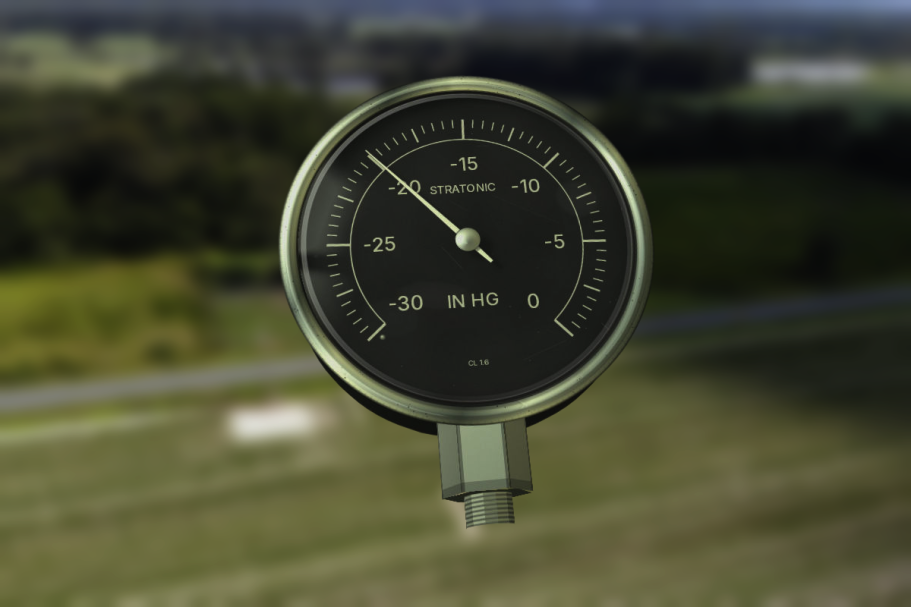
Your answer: -20 inHg
